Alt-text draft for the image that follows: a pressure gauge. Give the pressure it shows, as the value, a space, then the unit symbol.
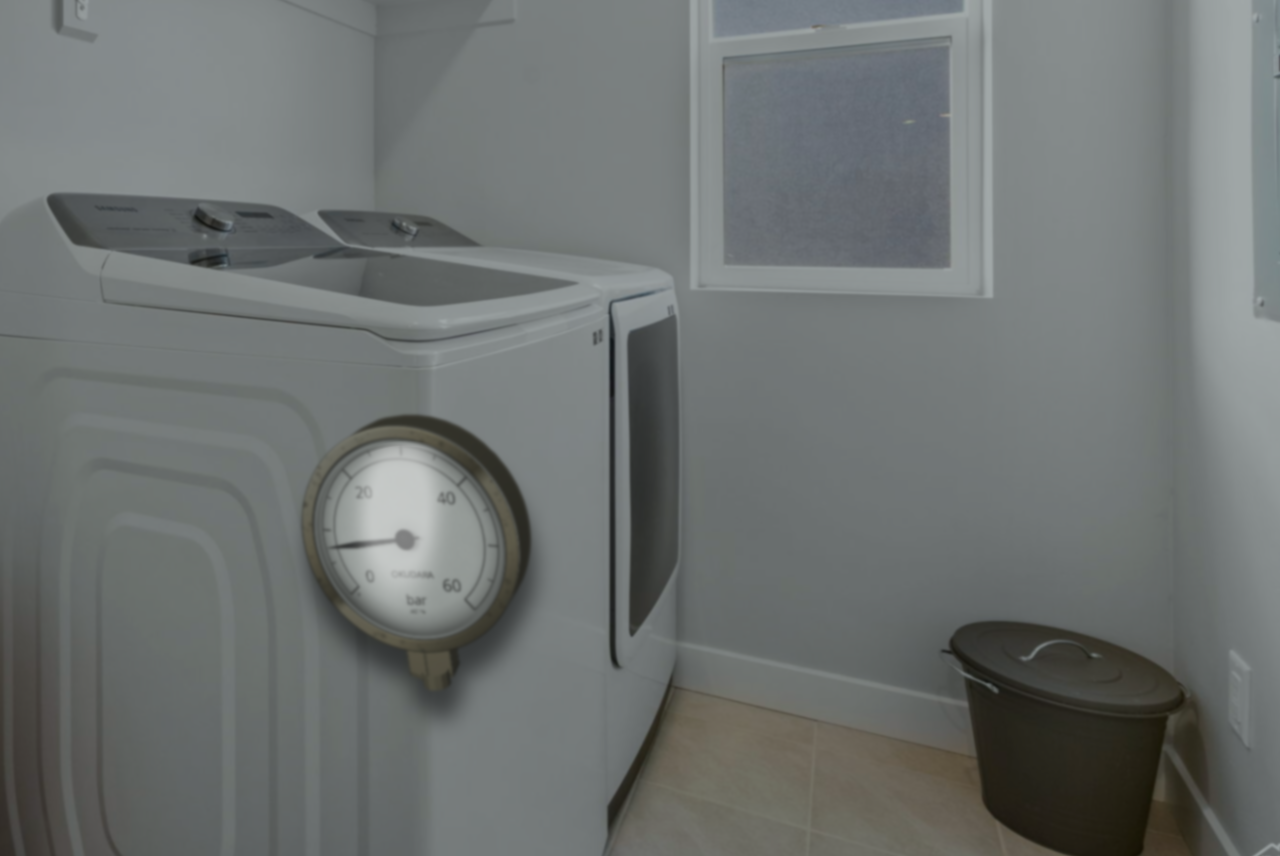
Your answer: 7.5 bar
